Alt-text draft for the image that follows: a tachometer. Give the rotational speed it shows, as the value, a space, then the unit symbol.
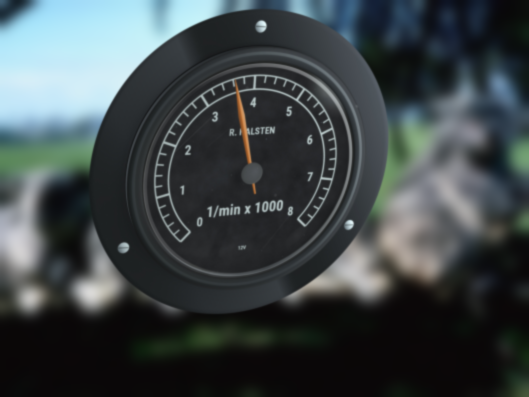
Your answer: 3600 rpm
